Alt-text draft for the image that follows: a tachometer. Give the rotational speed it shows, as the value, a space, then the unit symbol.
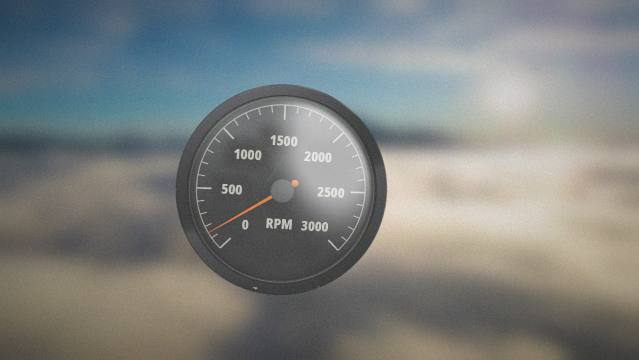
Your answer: 150 rpm
